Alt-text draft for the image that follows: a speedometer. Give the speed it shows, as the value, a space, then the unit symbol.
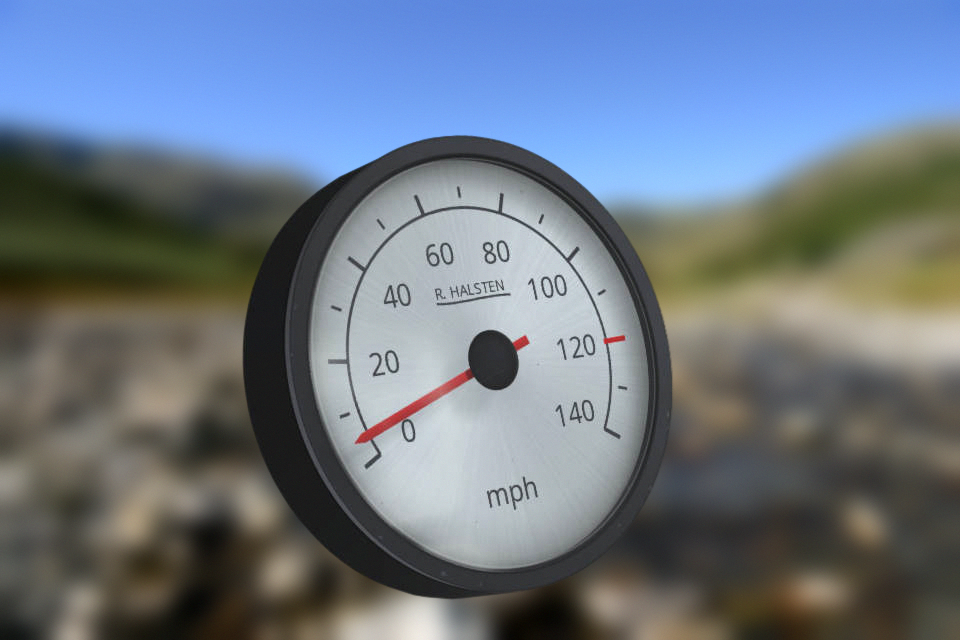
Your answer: 5 mph
